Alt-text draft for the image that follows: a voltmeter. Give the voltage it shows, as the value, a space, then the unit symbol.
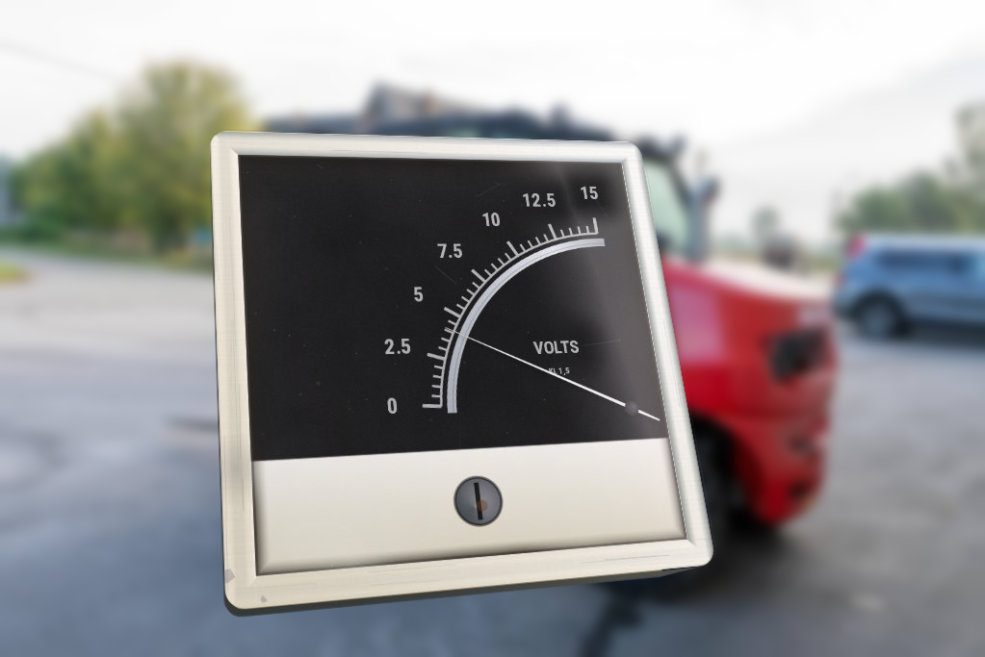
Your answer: 4 V
